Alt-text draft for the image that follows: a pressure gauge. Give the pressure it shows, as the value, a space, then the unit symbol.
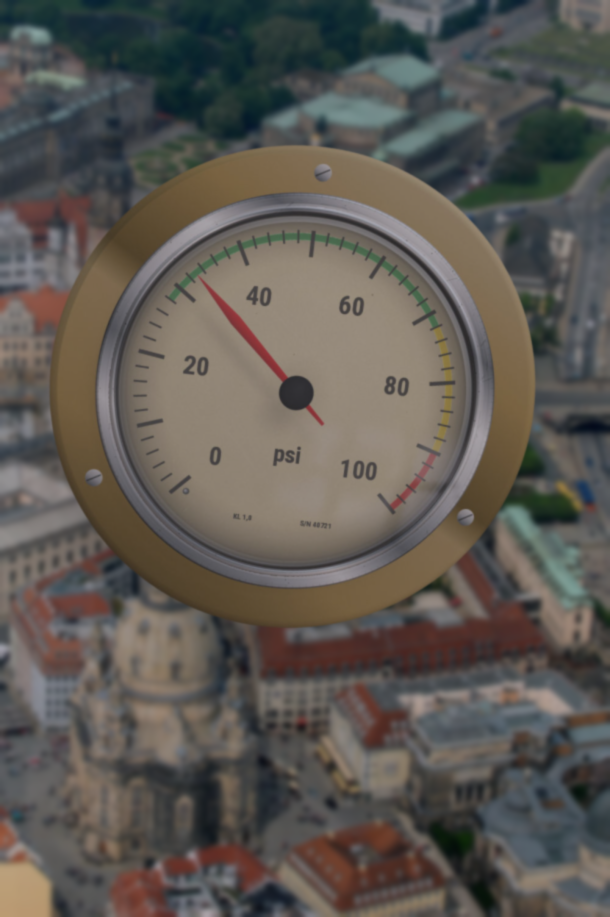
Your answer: 33 psi
